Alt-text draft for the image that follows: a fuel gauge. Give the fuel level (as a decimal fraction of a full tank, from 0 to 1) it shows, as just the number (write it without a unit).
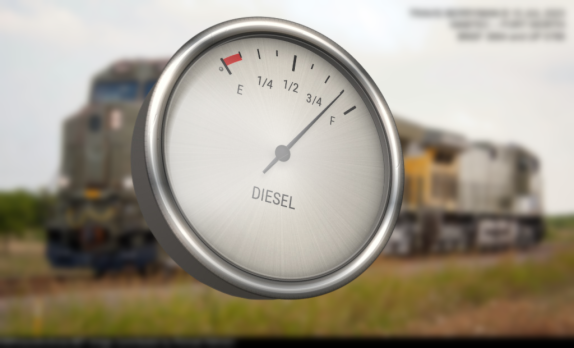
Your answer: 0.875
